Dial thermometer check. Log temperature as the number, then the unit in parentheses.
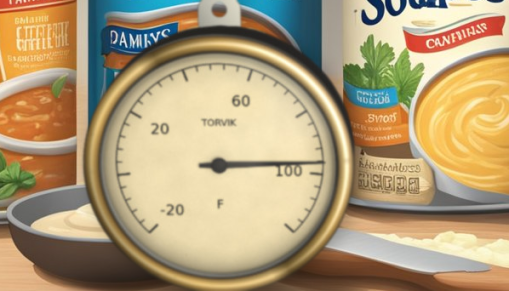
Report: 96 (°F)
